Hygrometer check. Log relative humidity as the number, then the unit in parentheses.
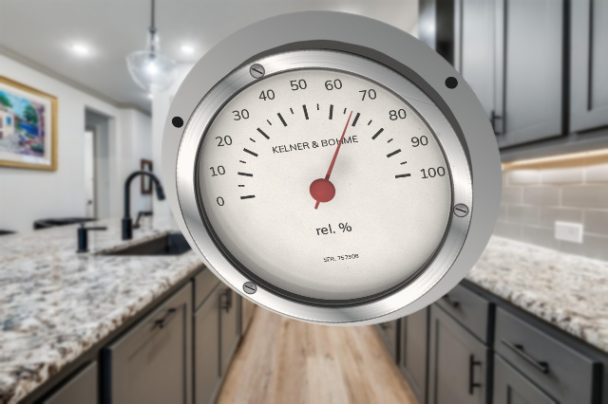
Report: 67.5 (%)
